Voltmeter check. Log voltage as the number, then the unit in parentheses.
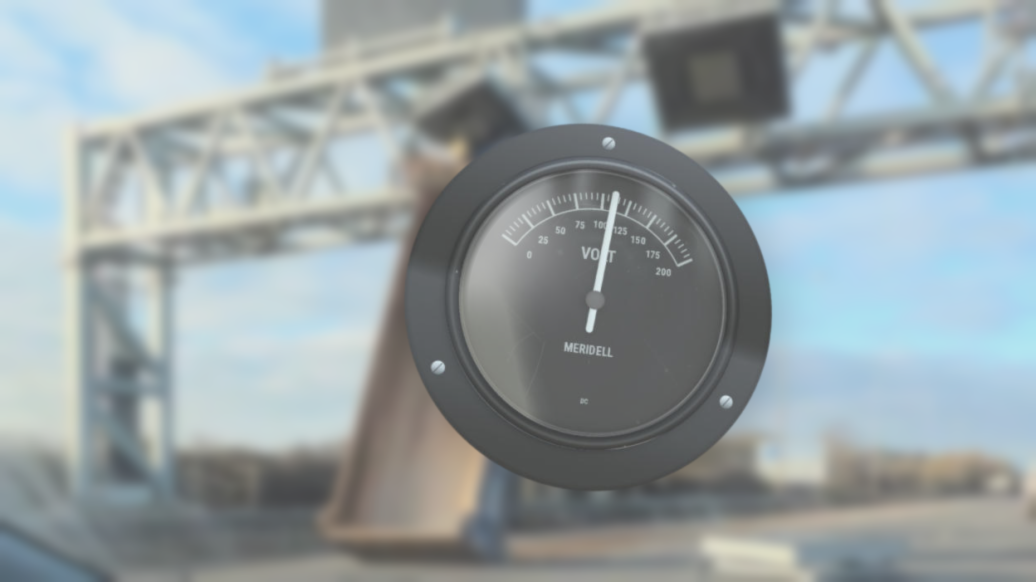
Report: 110 (V)
